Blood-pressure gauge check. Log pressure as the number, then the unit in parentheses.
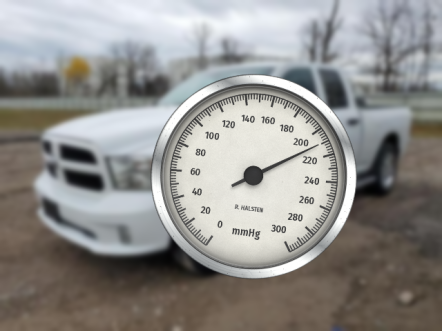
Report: 210 (mmHg)
